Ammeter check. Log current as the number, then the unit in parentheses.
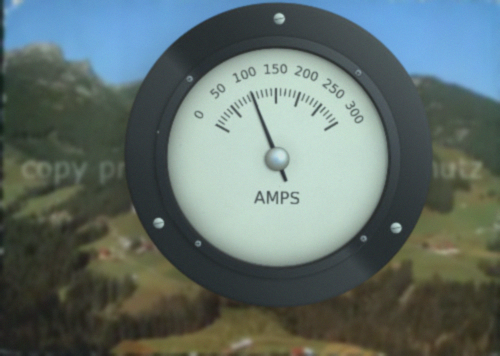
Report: 100 (A)
